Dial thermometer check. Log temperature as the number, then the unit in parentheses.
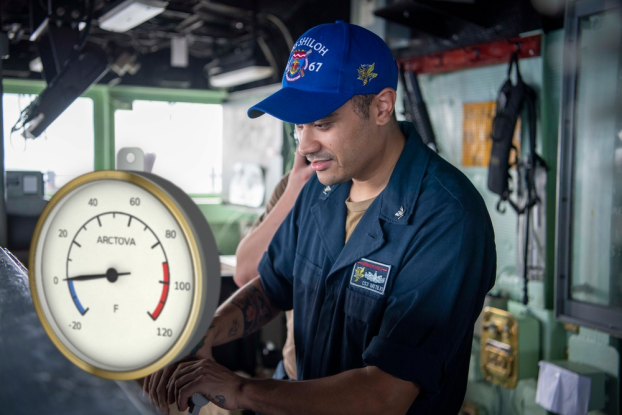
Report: 0 (°F)
